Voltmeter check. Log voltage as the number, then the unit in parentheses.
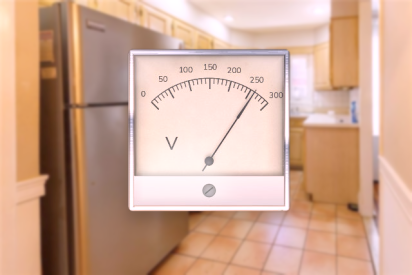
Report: 260 (V)
